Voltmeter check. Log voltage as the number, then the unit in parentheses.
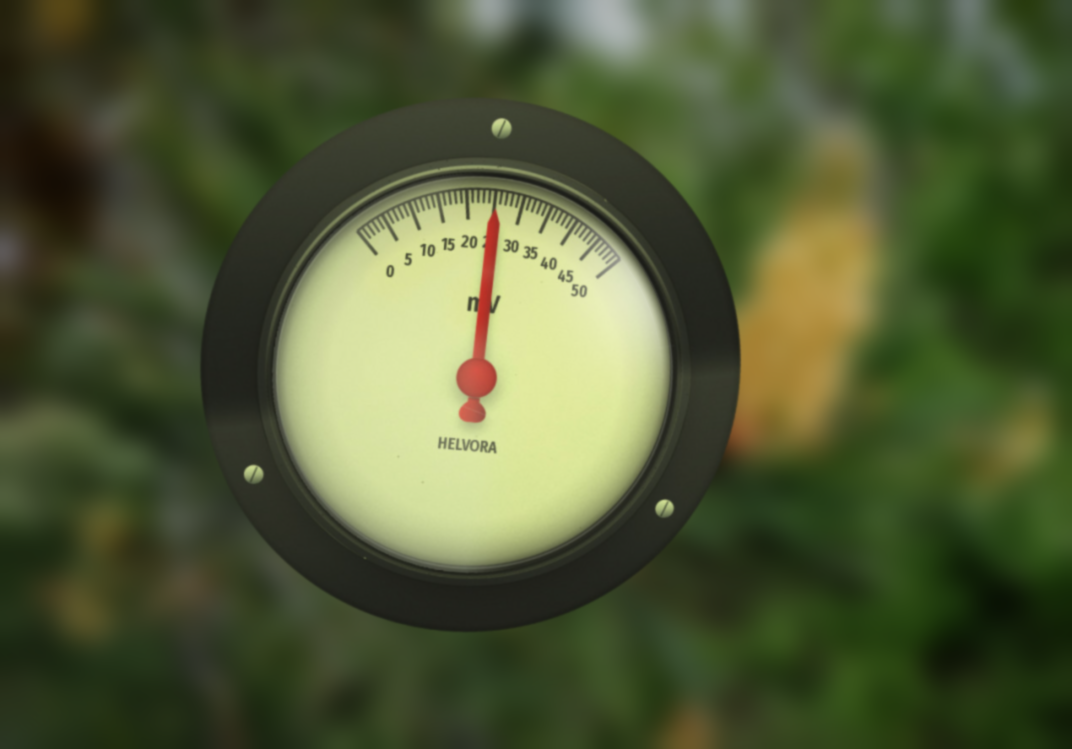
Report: 25 (mV)
